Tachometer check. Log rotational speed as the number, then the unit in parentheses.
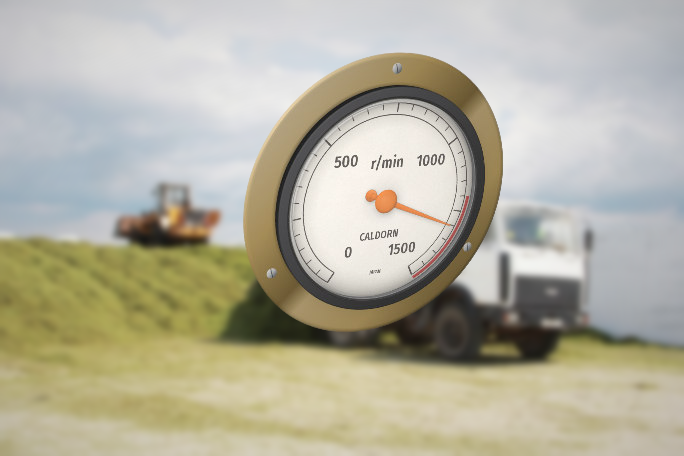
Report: 1300 (rpm)
